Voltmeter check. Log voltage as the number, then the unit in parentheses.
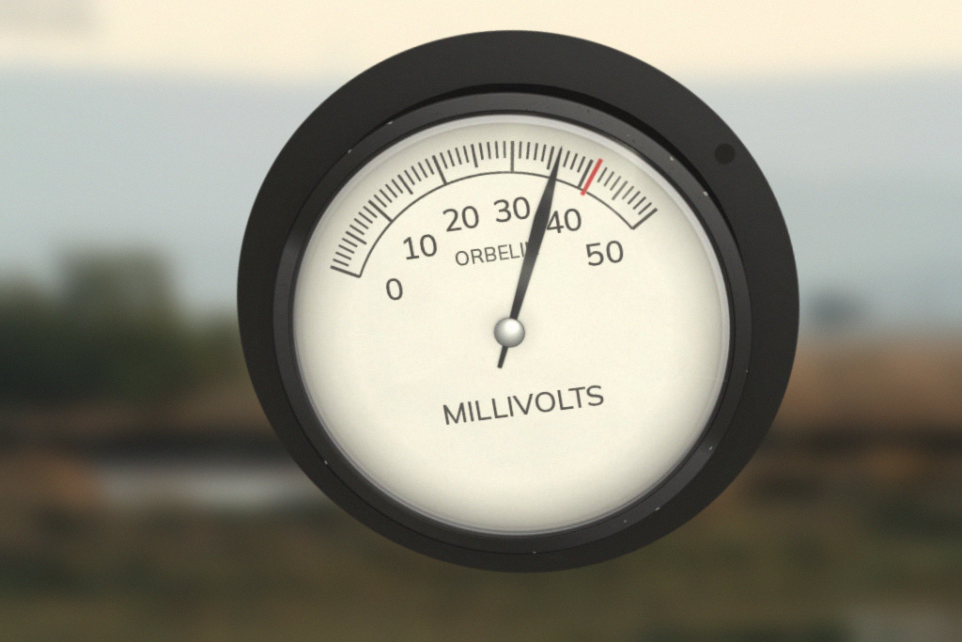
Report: 36 (mV)
